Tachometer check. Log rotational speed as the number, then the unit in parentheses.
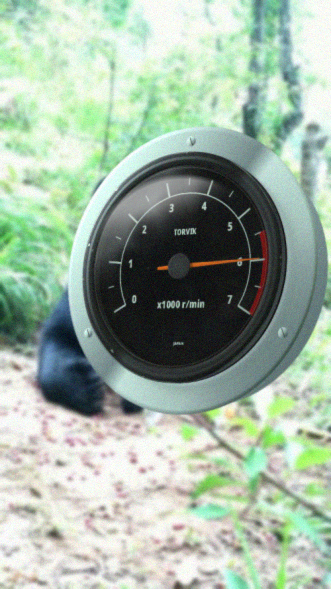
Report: 6000 (rpm)
